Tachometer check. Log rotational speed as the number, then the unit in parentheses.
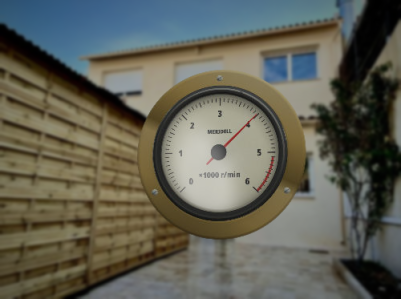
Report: 4000 (rpm)
